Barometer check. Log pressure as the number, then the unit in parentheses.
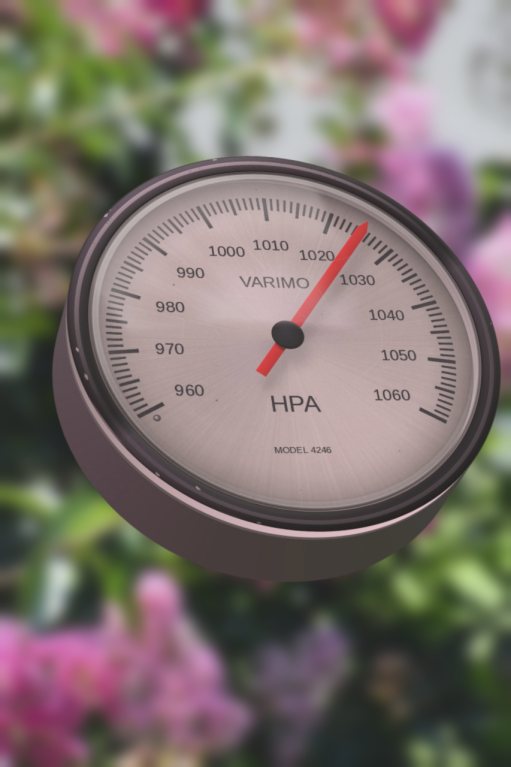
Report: 1025 (hPa)
